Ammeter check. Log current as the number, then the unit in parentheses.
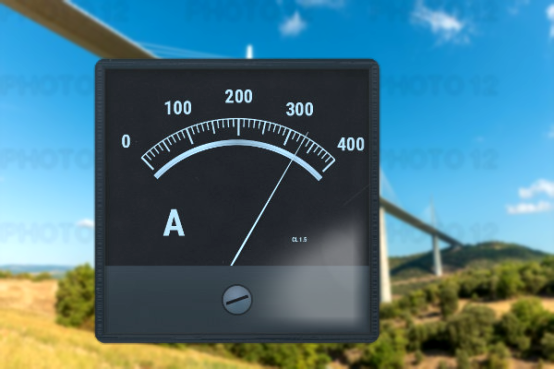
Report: 330 (A)
